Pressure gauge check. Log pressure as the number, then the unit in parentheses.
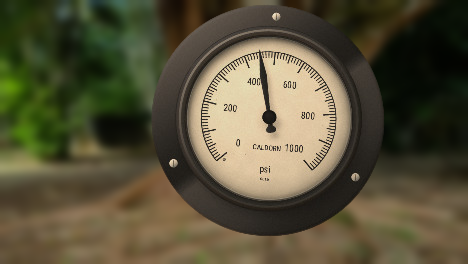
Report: 450 (psi)
